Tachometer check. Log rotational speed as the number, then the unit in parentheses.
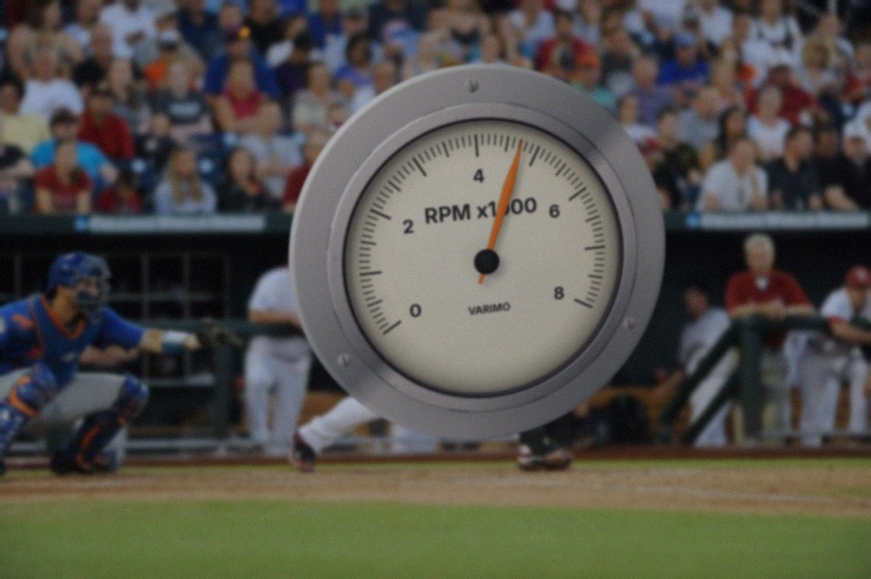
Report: 4700 (rpm)
